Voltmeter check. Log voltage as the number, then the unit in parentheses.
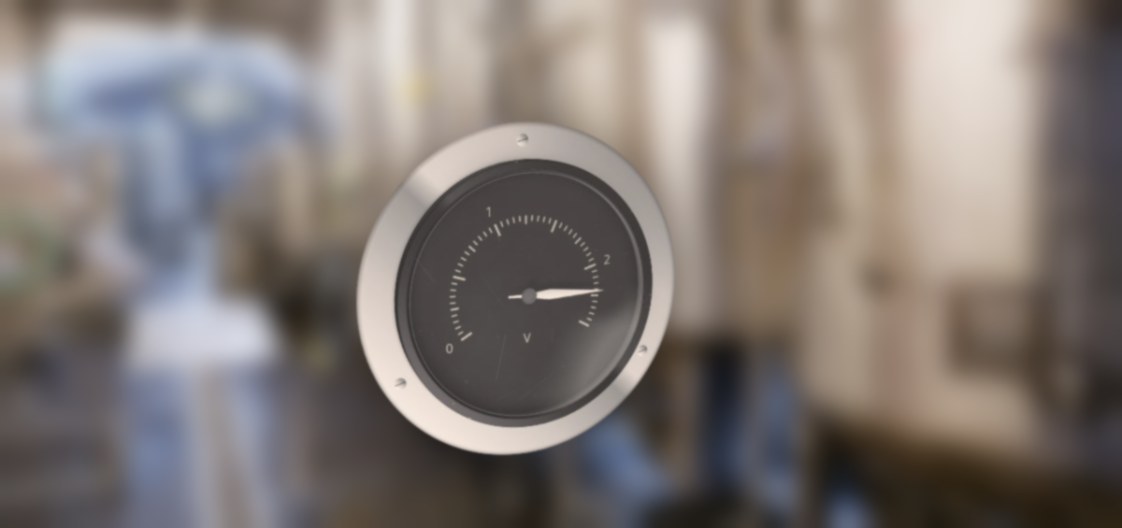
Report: 2.2 (V)
